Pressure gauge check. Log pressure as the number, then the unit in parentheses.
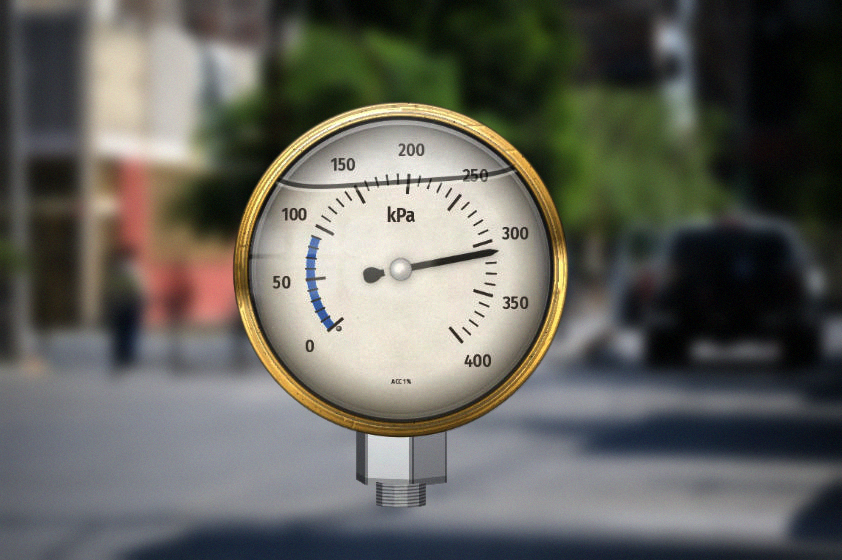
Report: 310 (kPa)
